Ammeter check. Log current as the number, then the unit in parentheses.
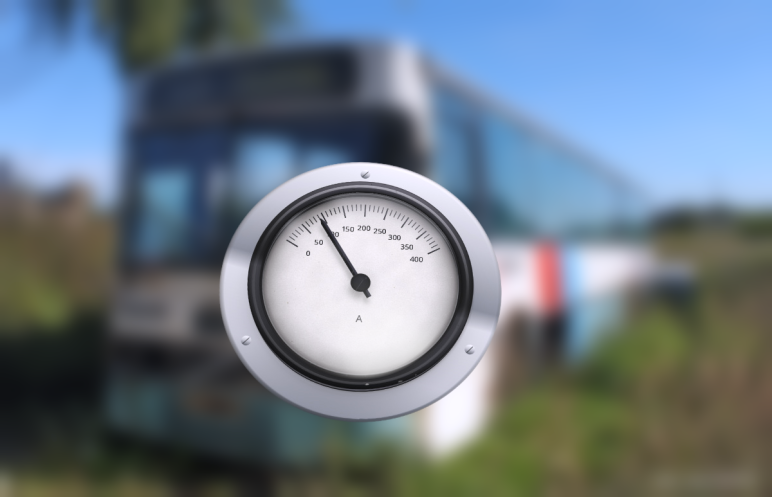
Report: 90 (A)
